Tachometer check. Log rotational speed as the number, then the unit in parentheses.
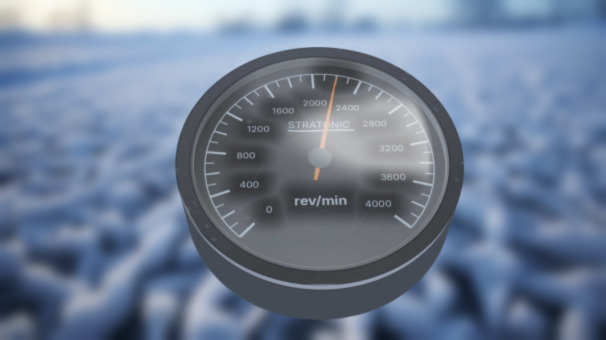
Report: 2200 (rpm)
